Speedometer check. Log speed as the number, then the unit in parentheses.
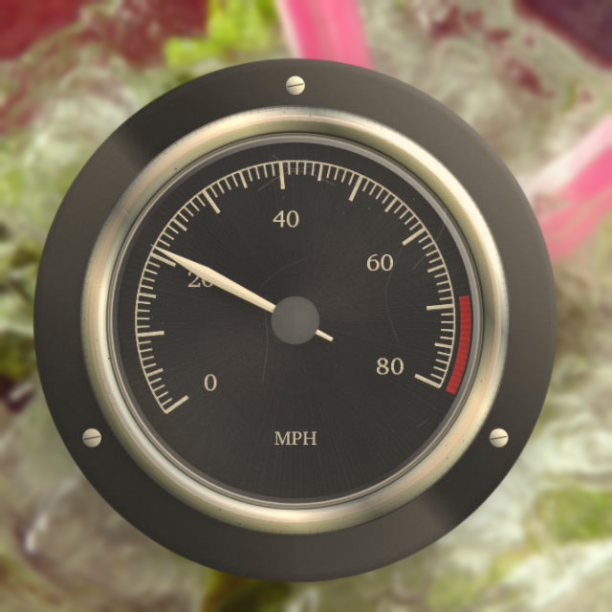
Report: 21 (mph)
